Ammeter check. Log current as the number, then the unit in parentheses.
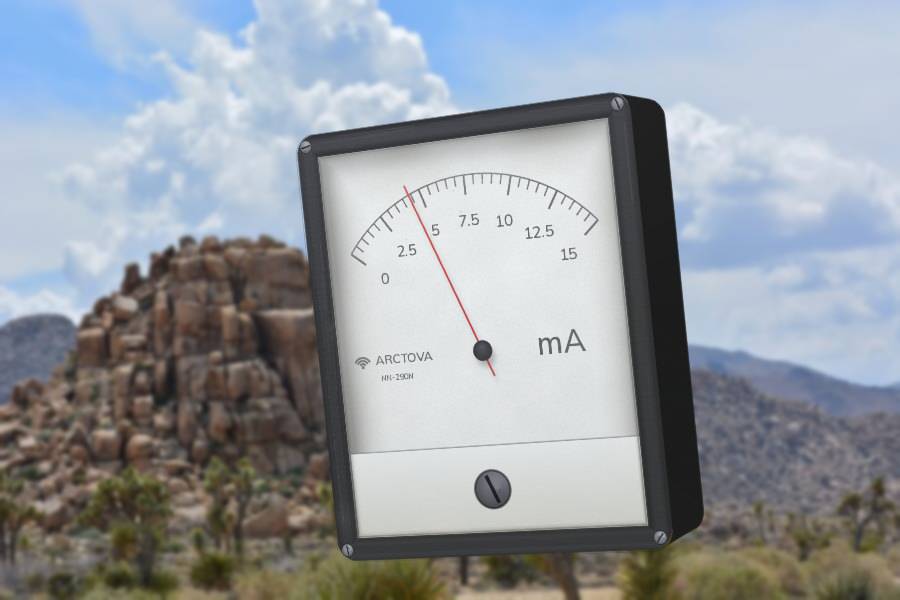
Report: 4.5 (mA)
